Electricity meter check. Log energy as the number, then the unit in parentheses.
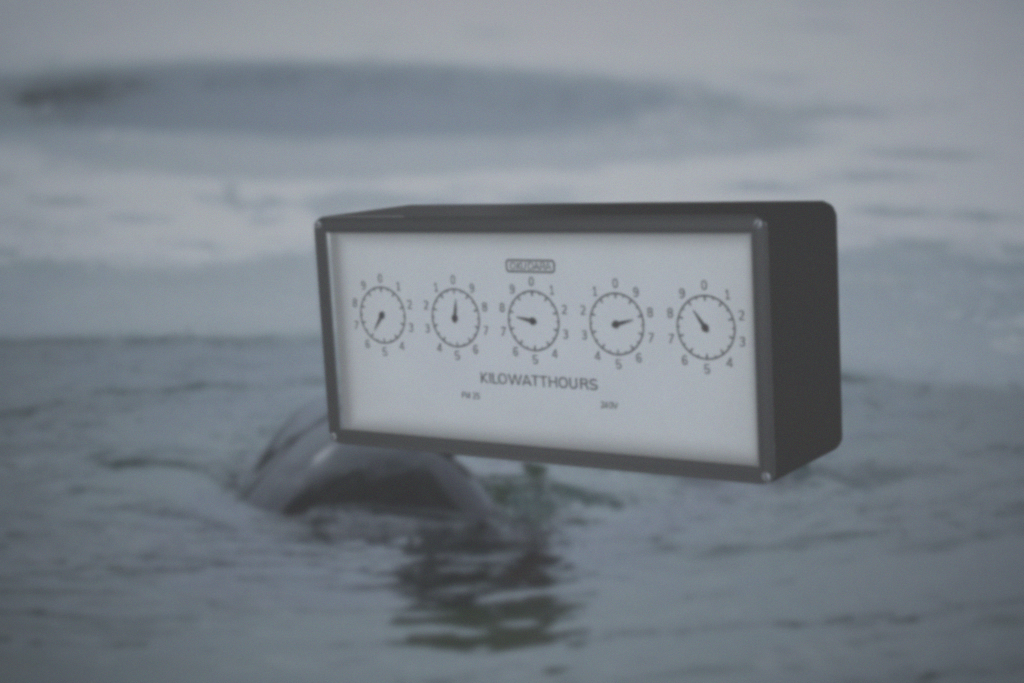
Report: 59779 (kWh)
